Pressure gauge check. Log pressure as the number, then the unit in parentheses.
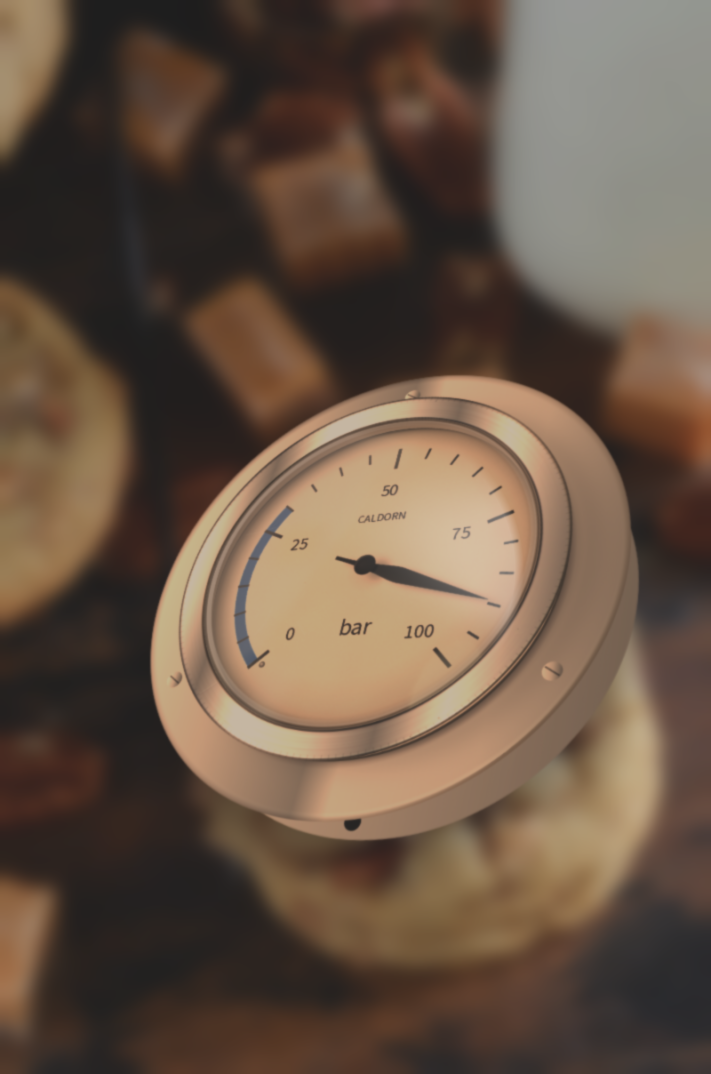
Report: 90 (bar)
